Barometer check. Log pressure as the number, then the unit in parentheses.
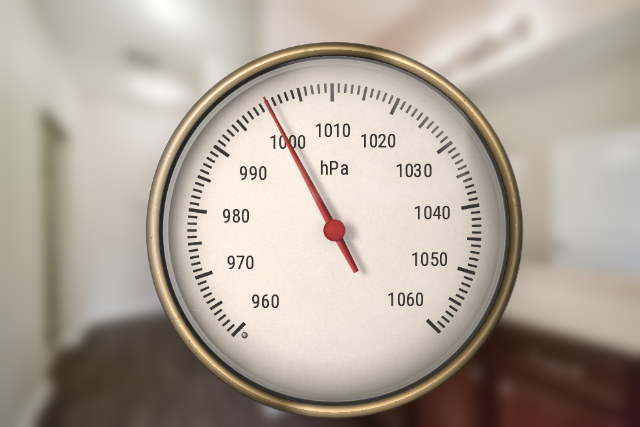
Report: 1000 (hPa)
